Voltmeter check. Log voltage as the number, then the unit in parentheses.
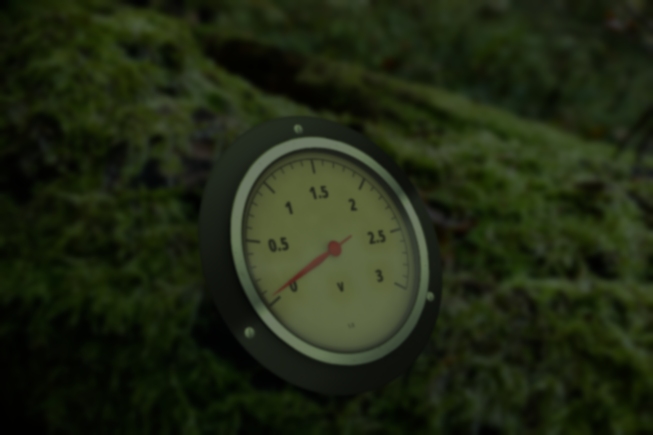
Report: 0.05 (V)
